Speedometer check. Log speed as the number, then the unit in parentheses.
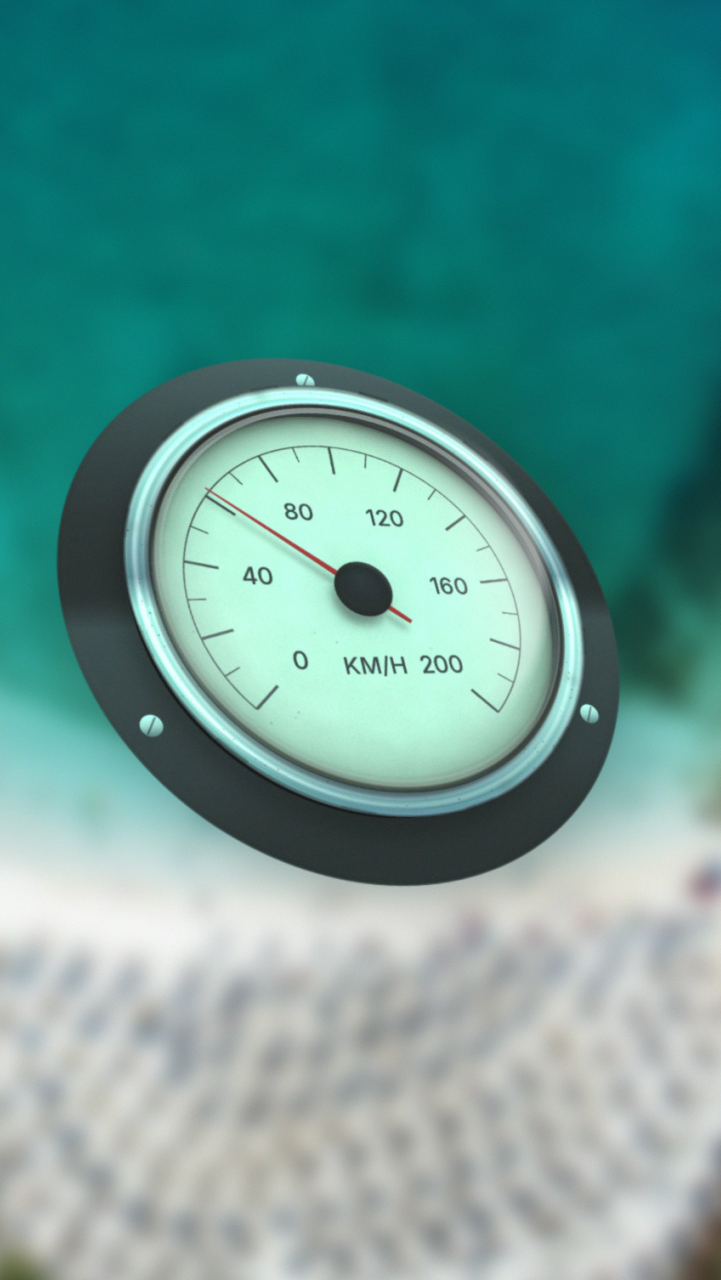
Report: 60 (km/h)
